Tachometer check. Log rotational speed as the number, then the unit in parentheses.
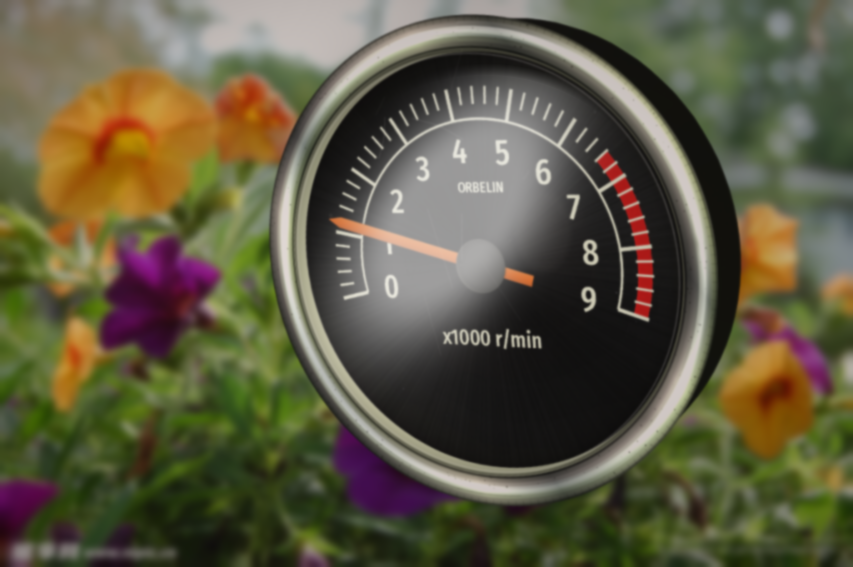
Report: 1200 (rpm)
